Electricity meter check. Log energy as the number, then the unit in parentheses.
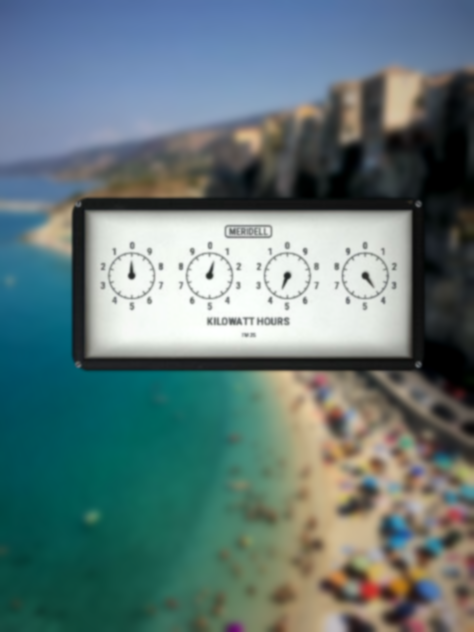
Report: 44 (kWh)
